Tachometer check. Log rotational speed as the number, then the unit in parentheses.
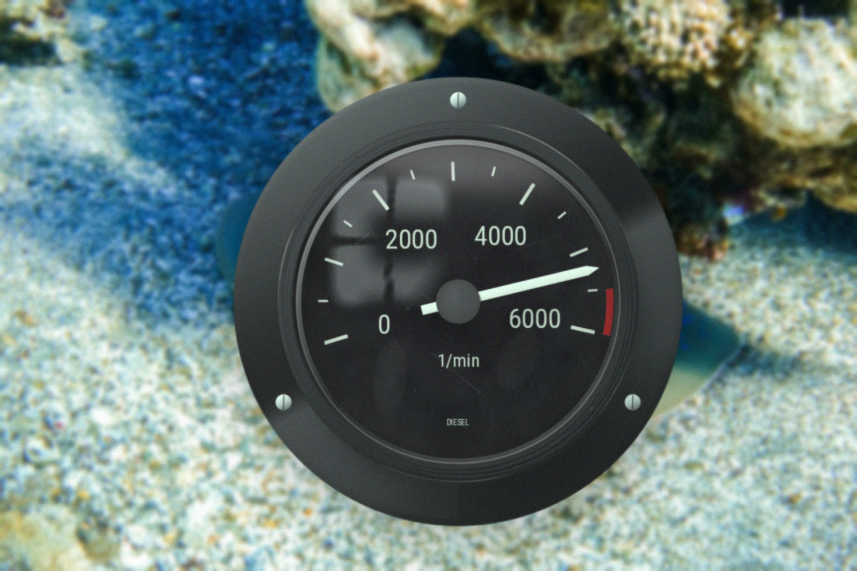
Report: 5250 (rpm)
